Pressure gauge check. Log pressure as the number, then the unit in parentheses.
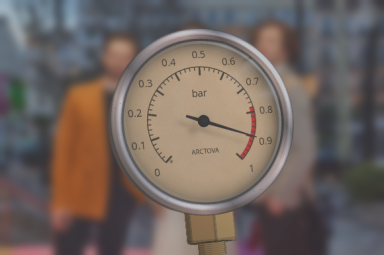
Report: 0.9 (bar)
